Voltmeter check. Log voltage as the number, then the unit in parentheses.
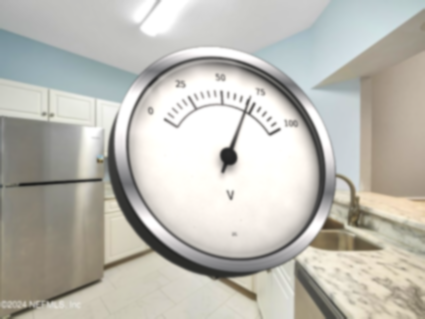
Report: 70 (V)
